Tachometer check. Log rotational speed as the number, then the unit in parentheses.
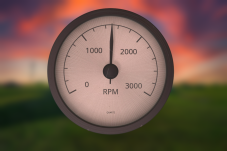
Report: 1500 (rpm)
